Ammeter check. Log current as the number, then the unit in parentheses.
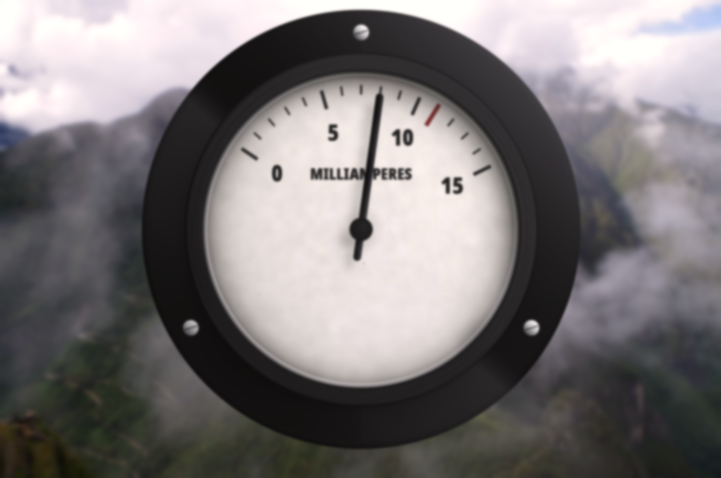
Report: 8 (mA)
